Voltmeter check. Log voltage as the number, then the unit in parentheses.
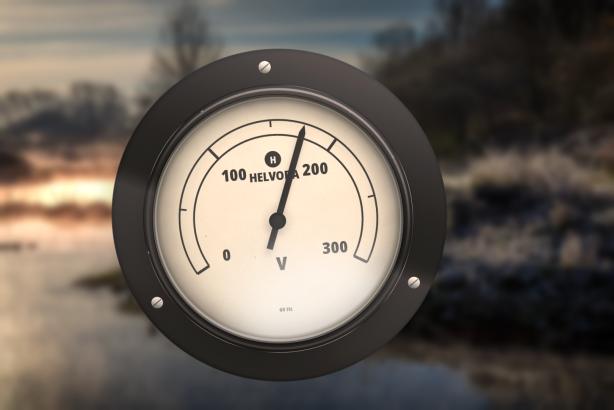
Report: 175 (V)
